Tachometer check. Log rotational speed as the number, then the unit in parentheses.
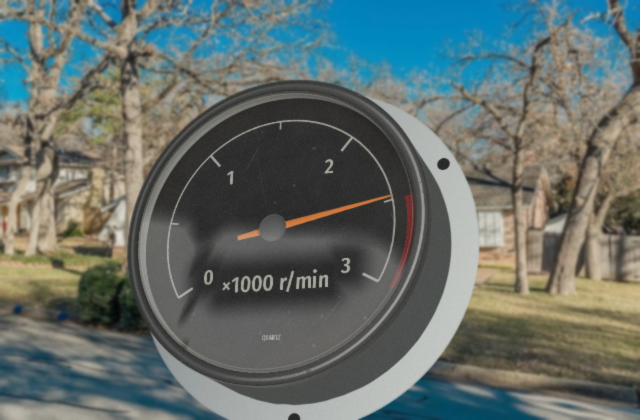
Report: 2500 (rpm)
